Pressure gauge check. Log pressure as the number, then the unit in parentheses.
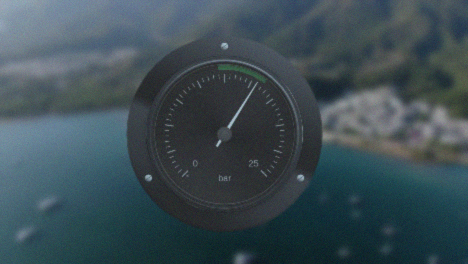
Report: 15.5 (bar)
